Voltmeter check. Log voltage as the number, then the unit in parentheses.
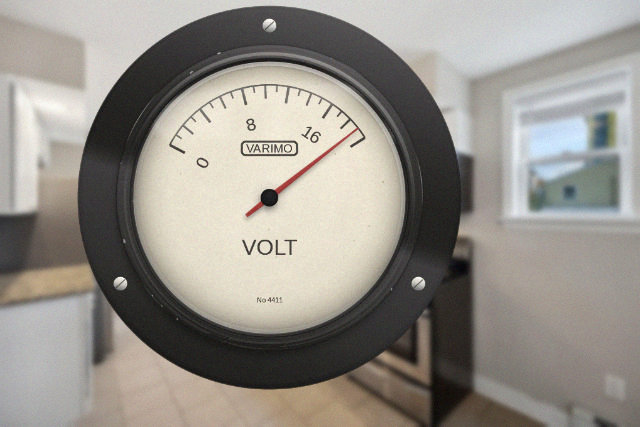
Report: 19 (V)
